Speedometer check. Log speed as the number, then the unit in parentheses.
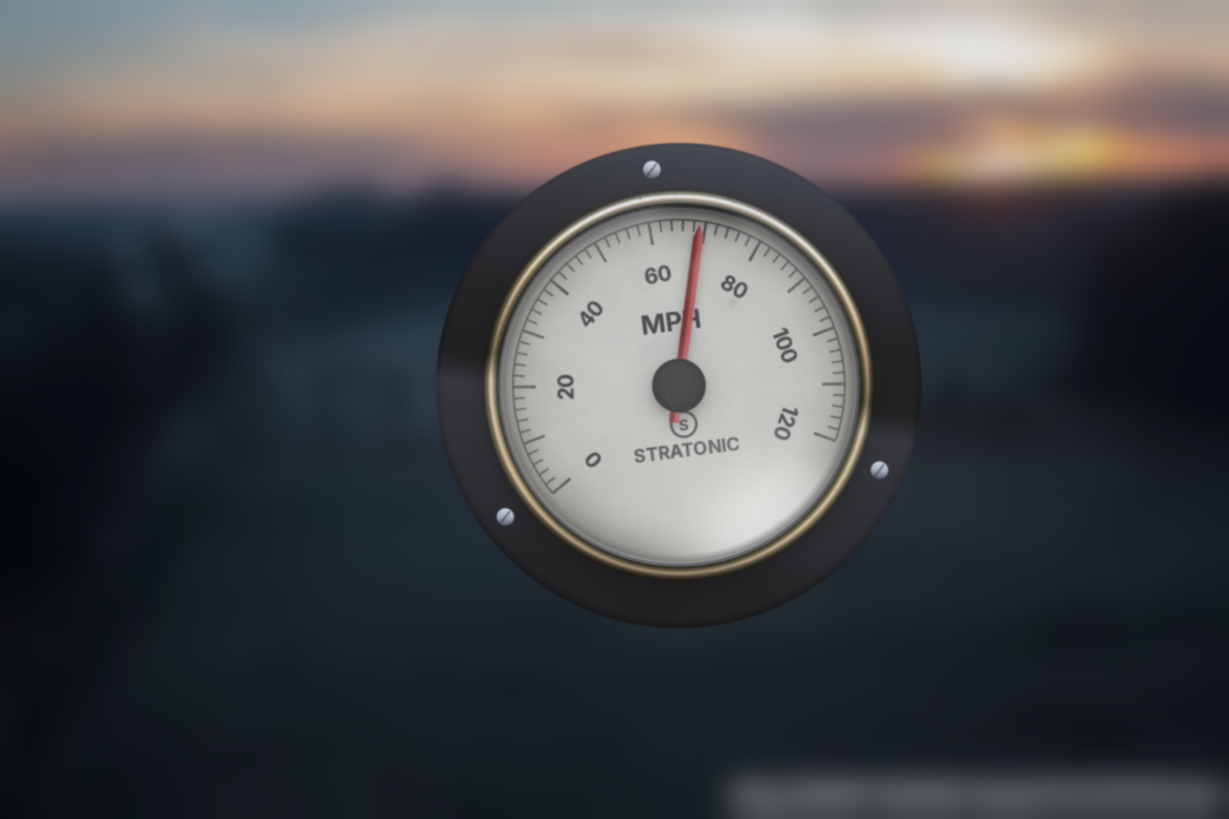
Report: 69 (mph)
